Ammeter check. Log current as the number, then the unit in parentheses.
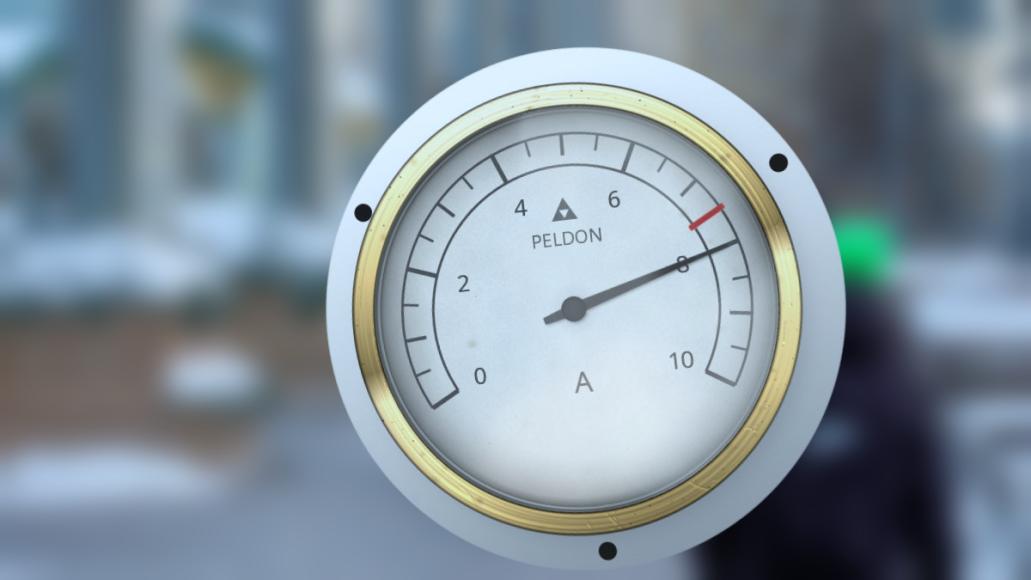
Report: 8 (A)
